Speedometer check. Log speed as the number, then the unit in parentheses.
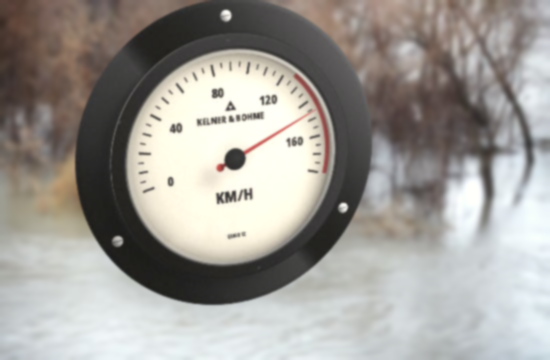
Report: 145 (km/h)
